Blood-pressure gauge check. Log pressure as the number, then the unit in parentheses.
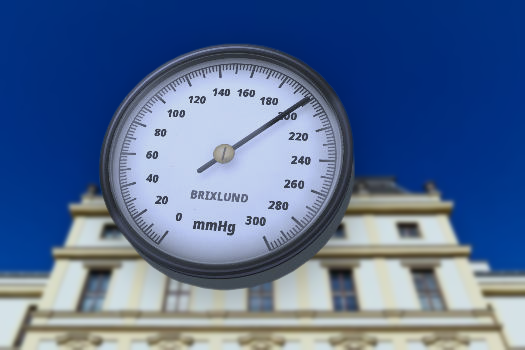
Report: 200 (mmHg)
